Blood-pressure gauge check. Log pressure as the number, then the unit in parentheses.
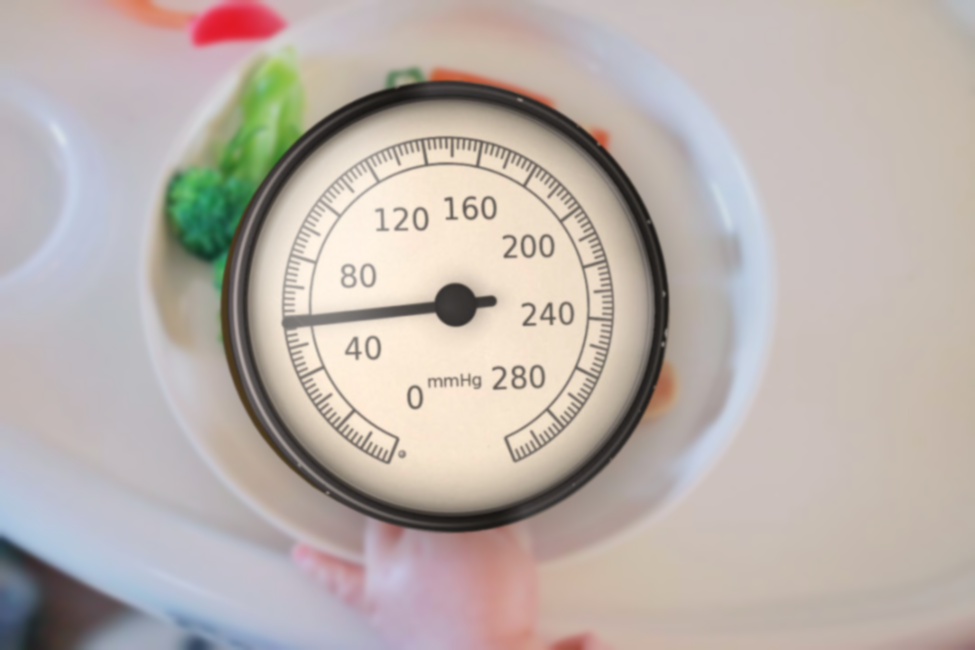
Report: 58 (mmHg)
